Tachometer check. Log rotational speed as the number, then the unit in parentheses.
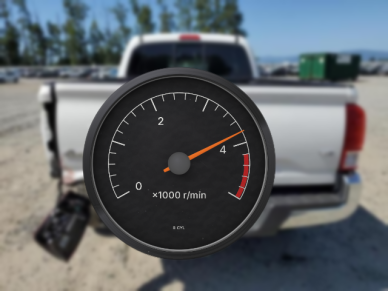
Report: 3800 (rpm)
